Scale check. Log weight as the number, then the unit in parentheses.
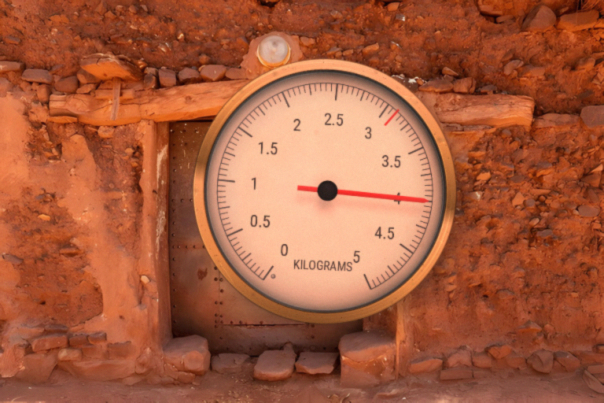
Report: 4 (kg)
